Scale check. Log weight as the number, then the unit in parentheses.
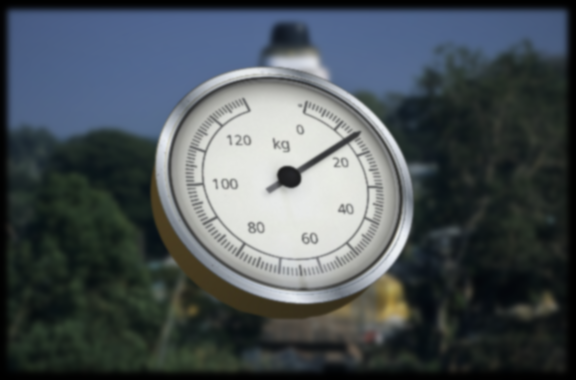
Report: 15 (kg)
